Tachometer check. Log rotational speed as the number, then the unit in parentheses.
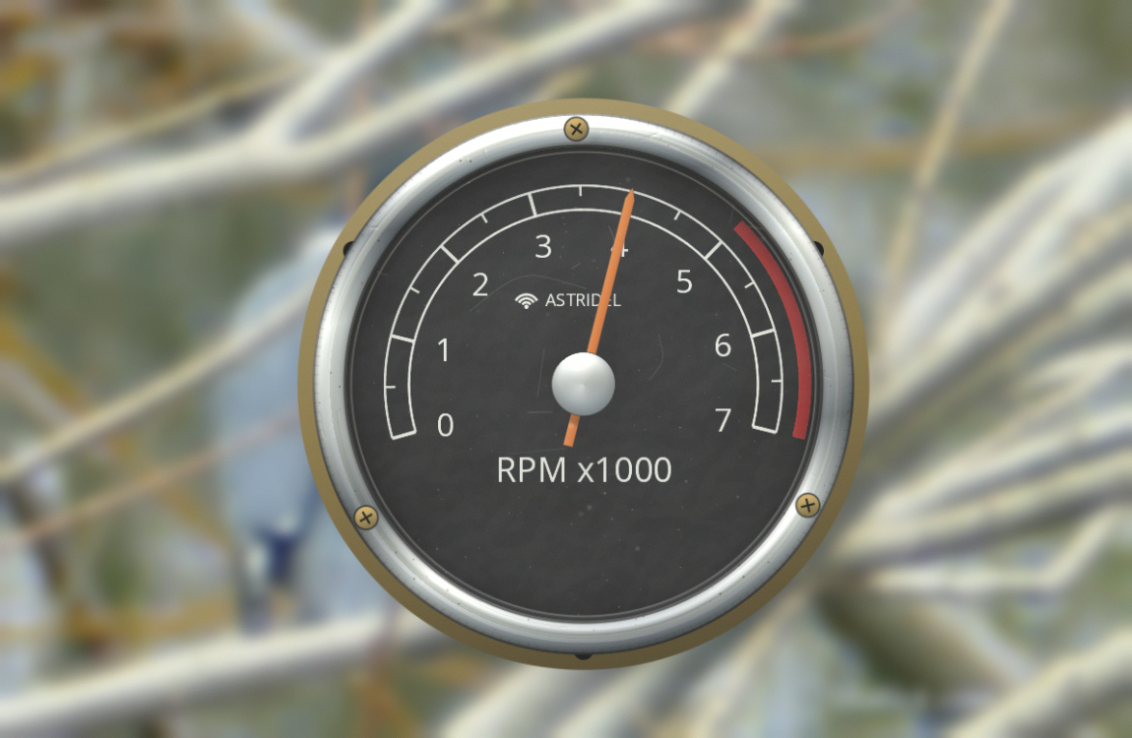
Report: 4000 (rpm)
